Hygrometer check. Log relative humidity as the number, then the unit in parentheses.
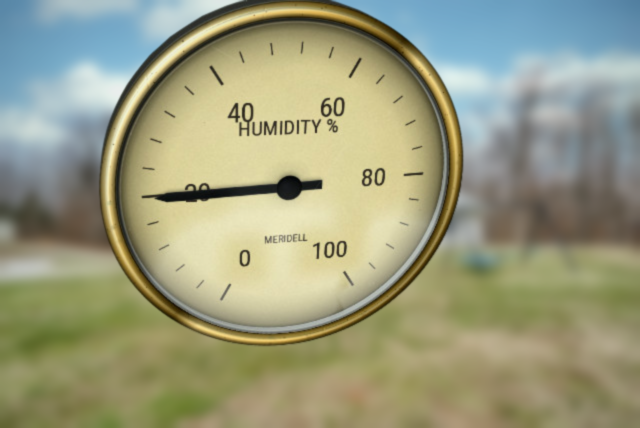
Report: 20 (%)
